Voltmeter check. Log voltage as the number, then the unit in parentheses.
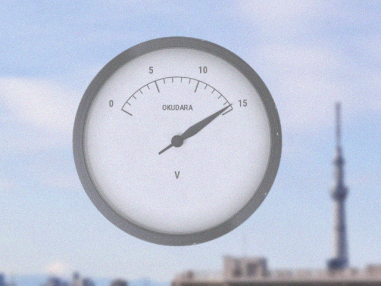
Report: 14.5 (V)
